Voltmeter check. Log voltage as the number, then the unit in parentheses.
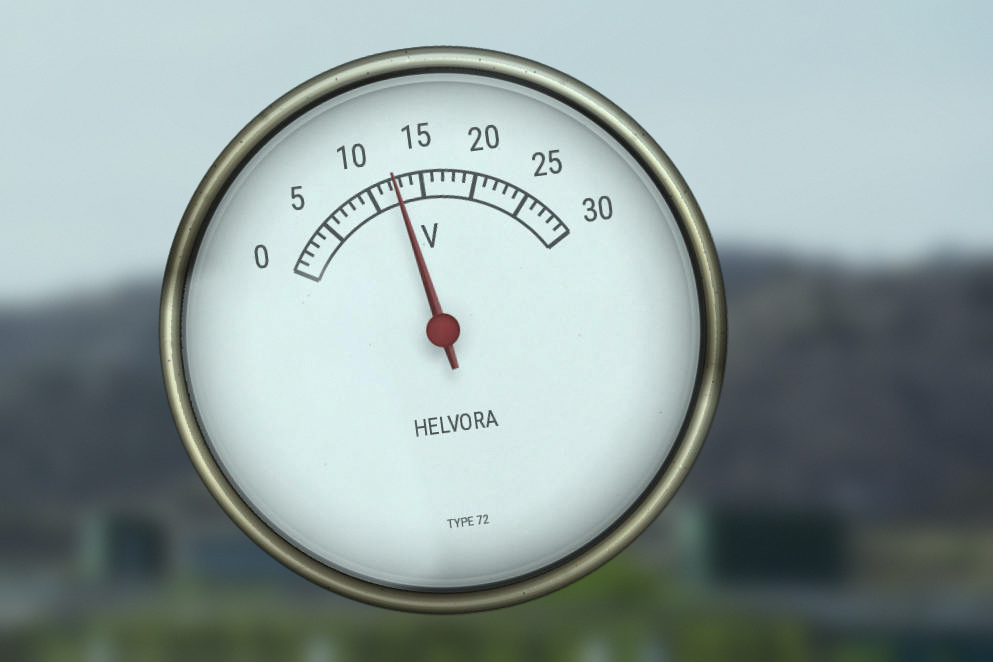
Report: 12.5 (V)
